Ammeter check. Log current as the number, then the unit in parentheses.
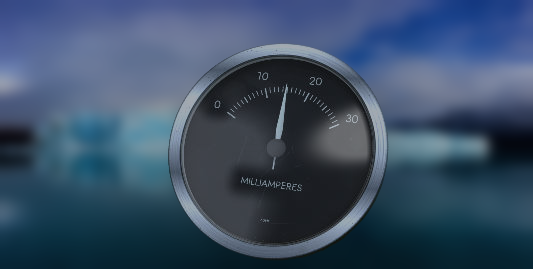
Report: 15 (mA)
